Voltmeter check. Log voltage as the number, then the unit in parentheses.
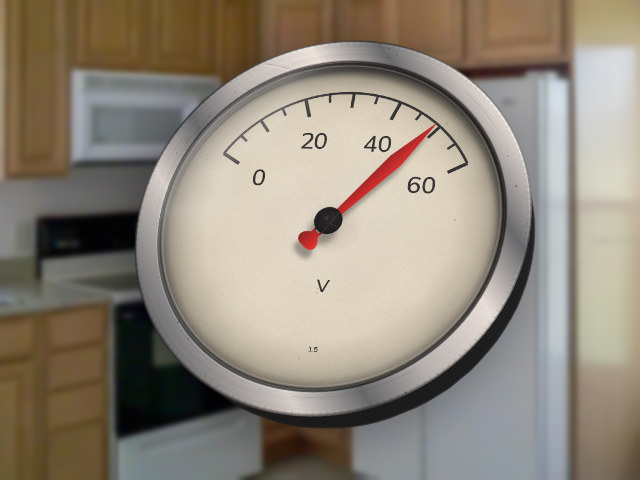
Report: 50 (V)
